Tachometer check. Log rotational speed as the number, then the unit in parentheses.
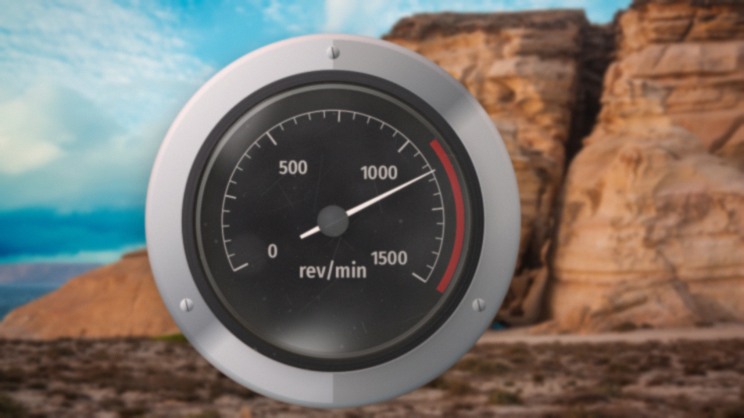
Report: 1125 (rpm)
